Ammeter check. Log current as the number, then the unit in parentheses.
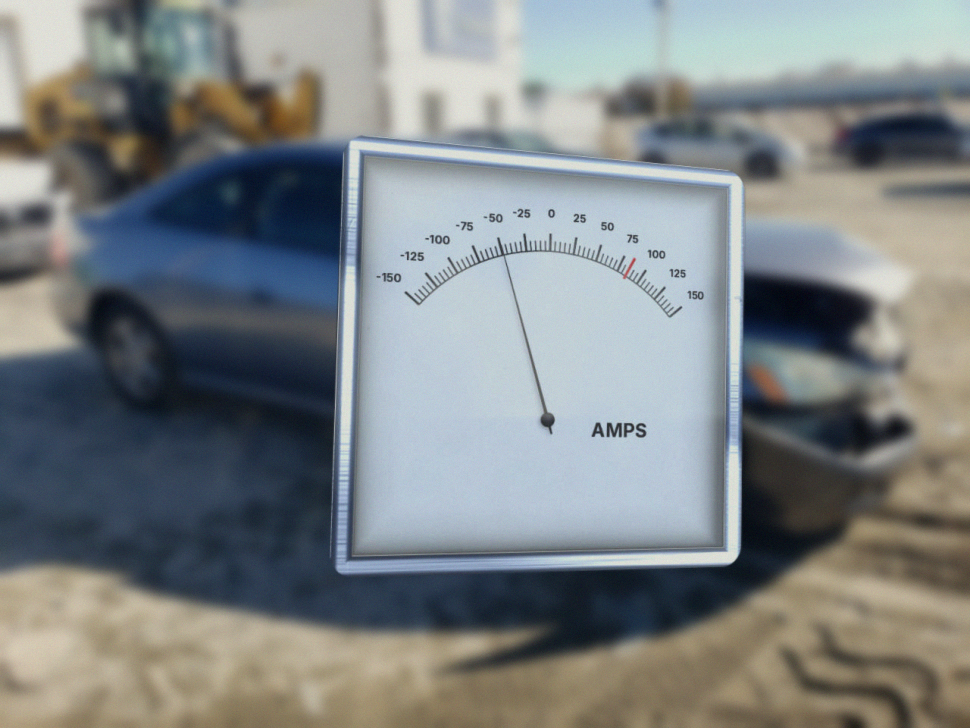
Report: -50 (A)
